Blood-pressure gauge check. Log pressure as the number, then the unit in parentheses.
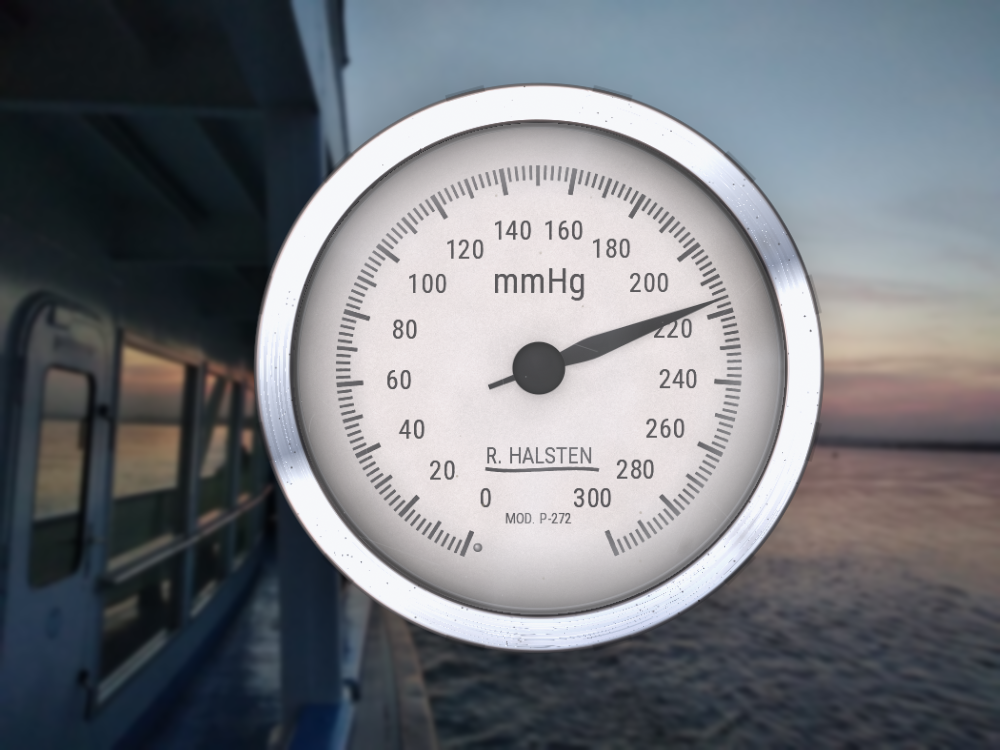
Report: 216 (mmHg)
